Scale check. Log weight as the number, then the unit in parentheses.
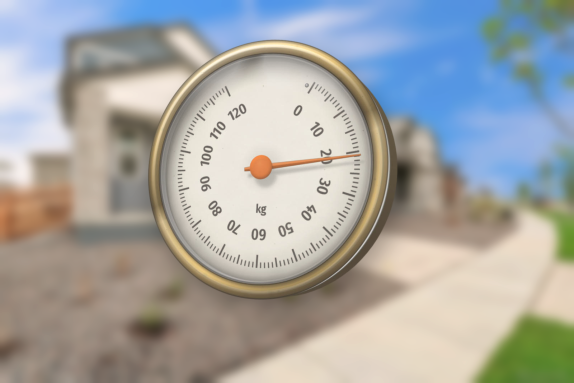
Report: 21 (kg)
